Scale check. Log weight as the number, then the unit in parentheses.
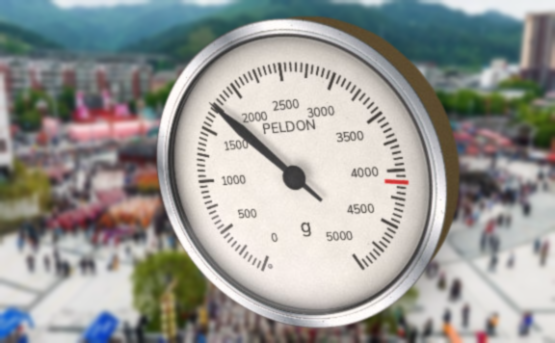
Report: 1750 (g)
